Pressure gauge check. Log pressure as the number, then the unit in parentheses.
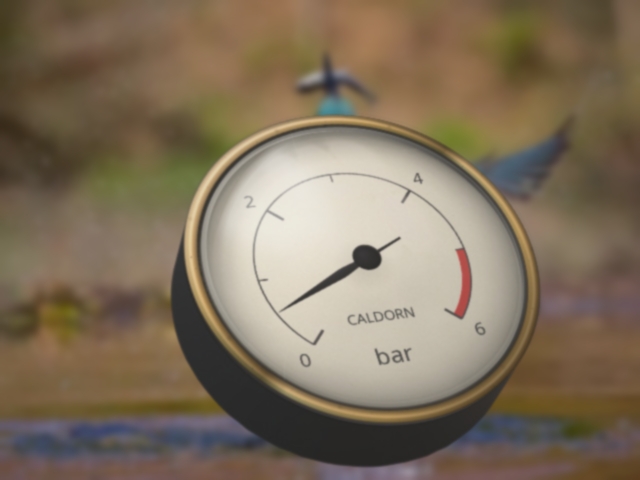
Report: 0.5 (bar)
